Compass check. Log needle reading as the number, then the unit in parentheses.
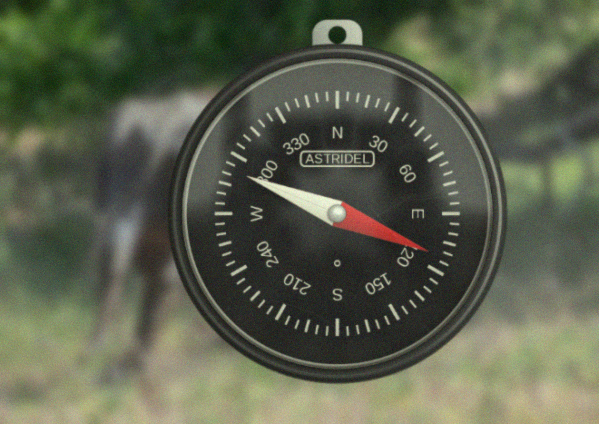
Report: 112.5 (°)
